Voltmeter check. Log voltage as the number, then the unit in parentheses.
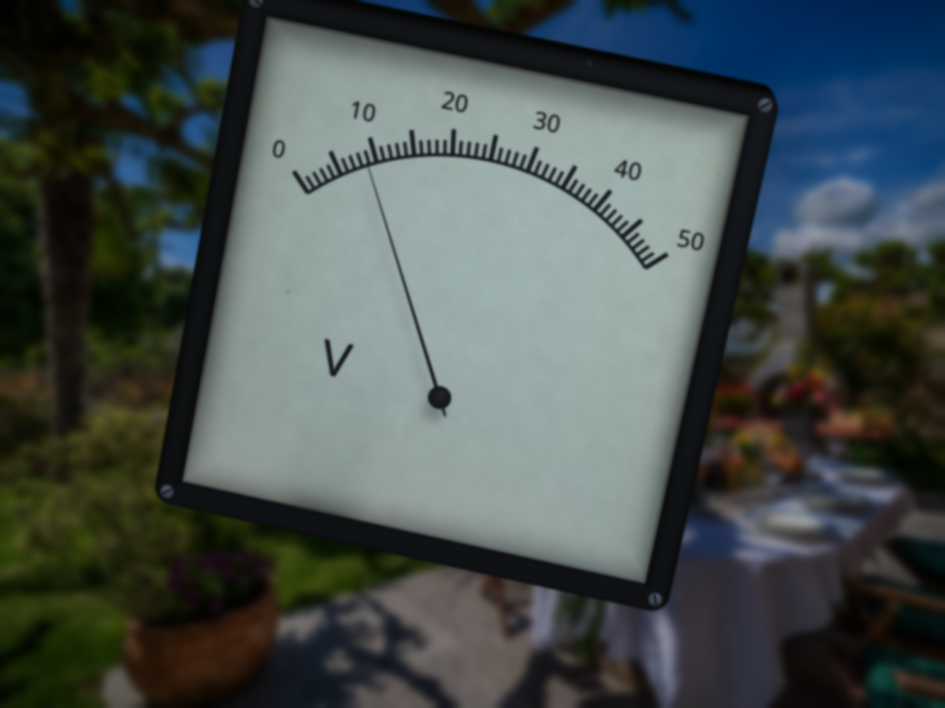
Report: 9 (V)
